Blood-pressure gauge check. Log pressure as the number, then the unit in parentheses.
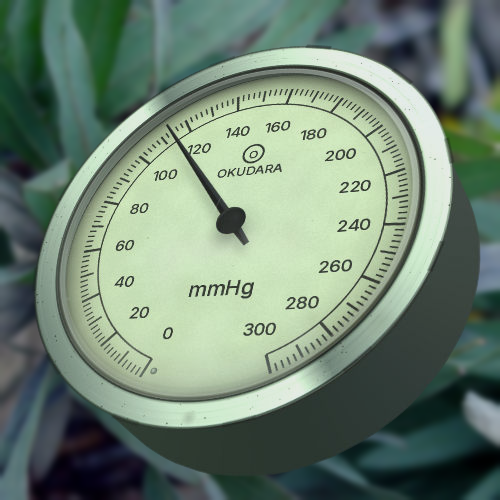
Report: 114 (mmHg)
